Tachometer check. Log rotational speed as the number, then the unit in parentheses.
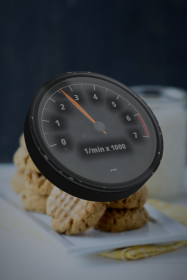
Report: 2500 (rpm)
